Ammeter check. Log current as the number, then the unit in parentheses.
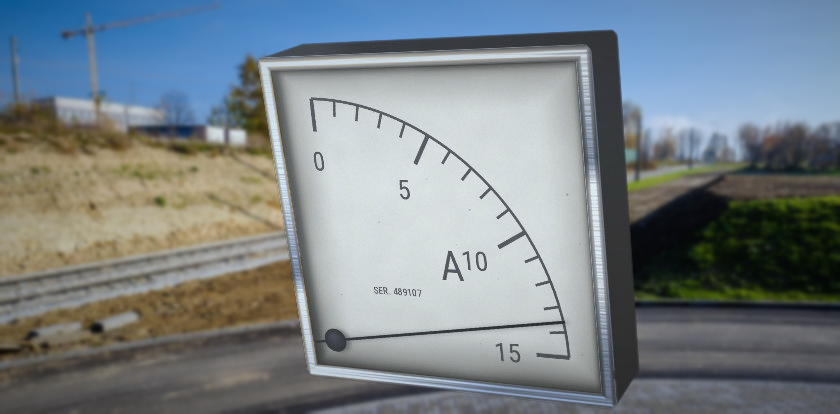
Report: 13.5 (A)
